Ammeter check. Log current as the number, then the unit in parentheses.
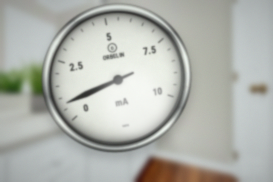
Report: 0.75 (mA)
